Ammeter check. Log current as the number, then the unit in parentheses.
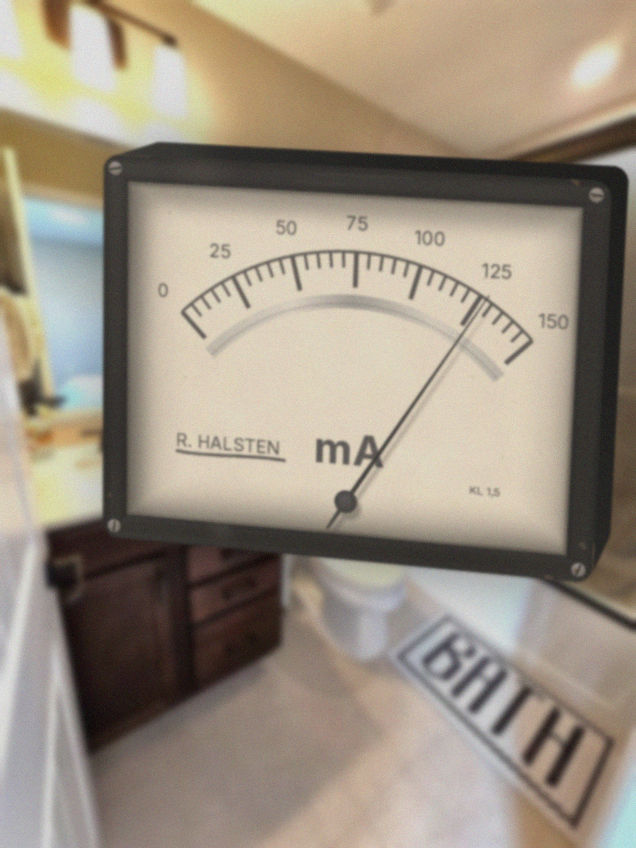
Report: 127.5 (mA)
